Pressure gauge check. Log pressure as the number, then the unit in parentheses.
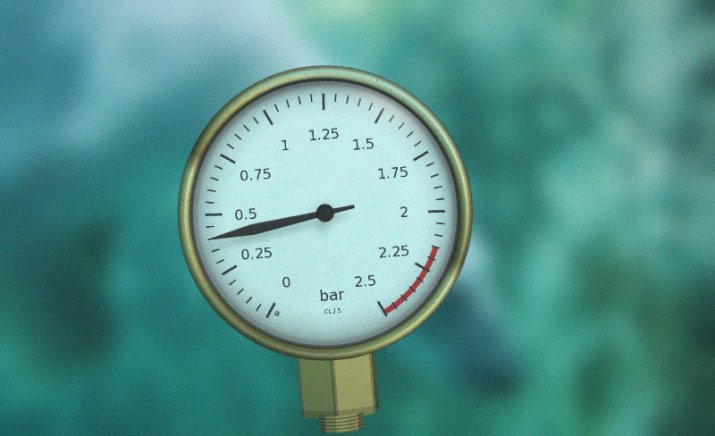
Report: 0.4 (bar)
